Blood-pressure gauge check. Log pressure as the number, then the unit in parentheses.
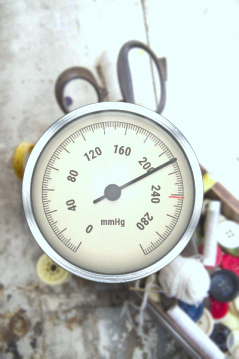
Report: 210 (mmHg)
